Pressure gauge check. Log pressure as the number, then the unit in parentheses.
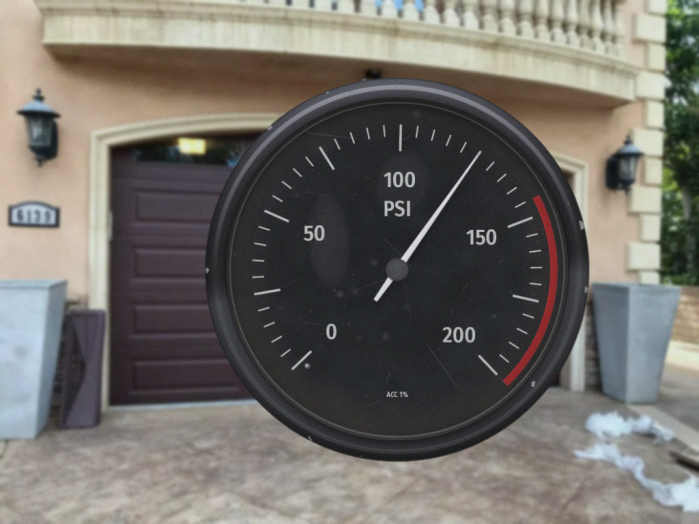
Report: 125 (psi)
